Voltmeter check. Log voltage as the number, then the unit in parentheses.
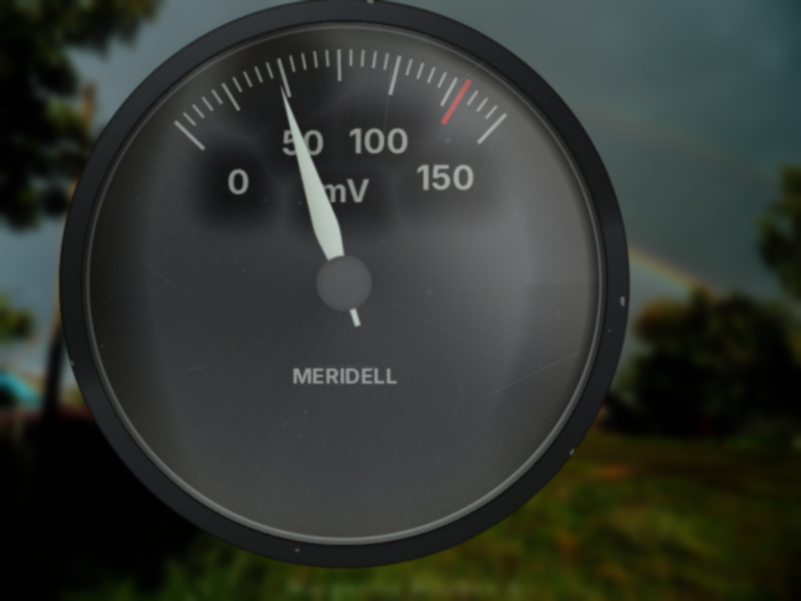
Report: 47.5 (mV)
